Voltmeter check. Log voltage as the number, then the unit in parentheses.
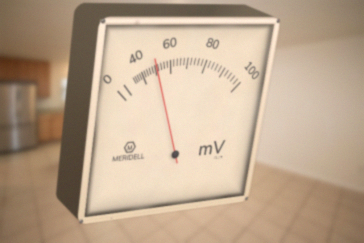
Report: 50 (mV)
